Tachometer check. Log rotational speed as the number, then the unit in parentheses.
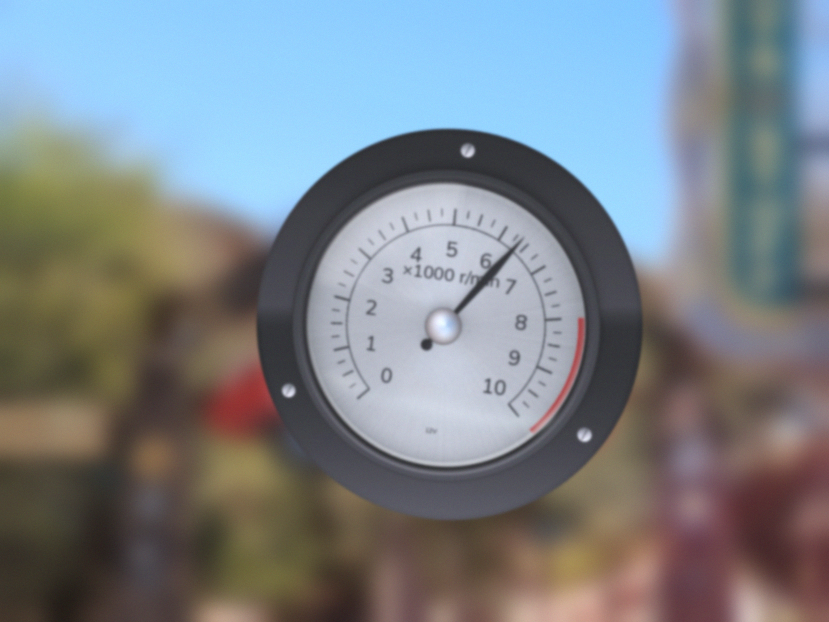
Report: 6375 (rpm)
